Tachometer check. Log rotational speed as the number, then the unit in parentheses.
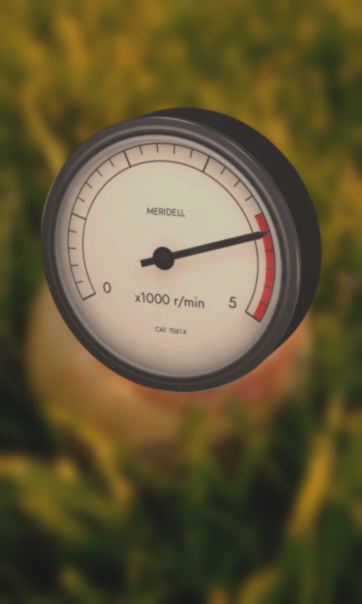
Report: 4000 (rpm)
